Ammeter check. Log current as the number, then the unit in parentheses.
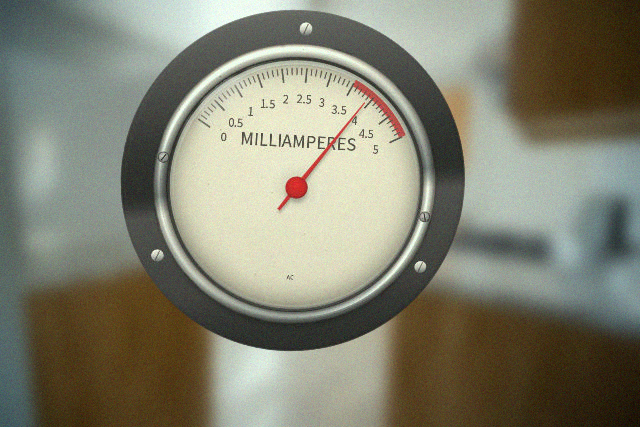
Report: 3.9 (mA)
